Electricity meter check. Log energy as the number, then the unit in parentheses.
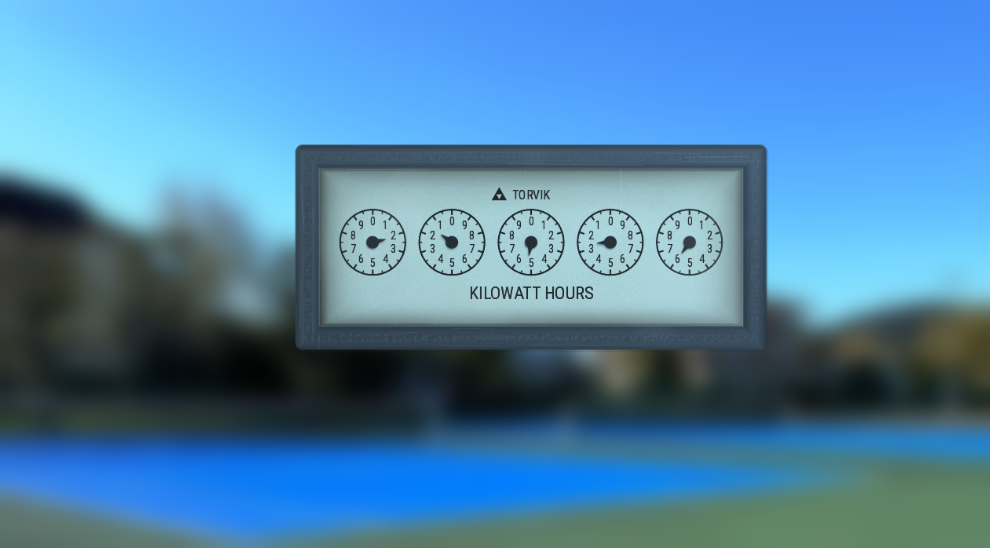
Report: 21526 (kWh)
